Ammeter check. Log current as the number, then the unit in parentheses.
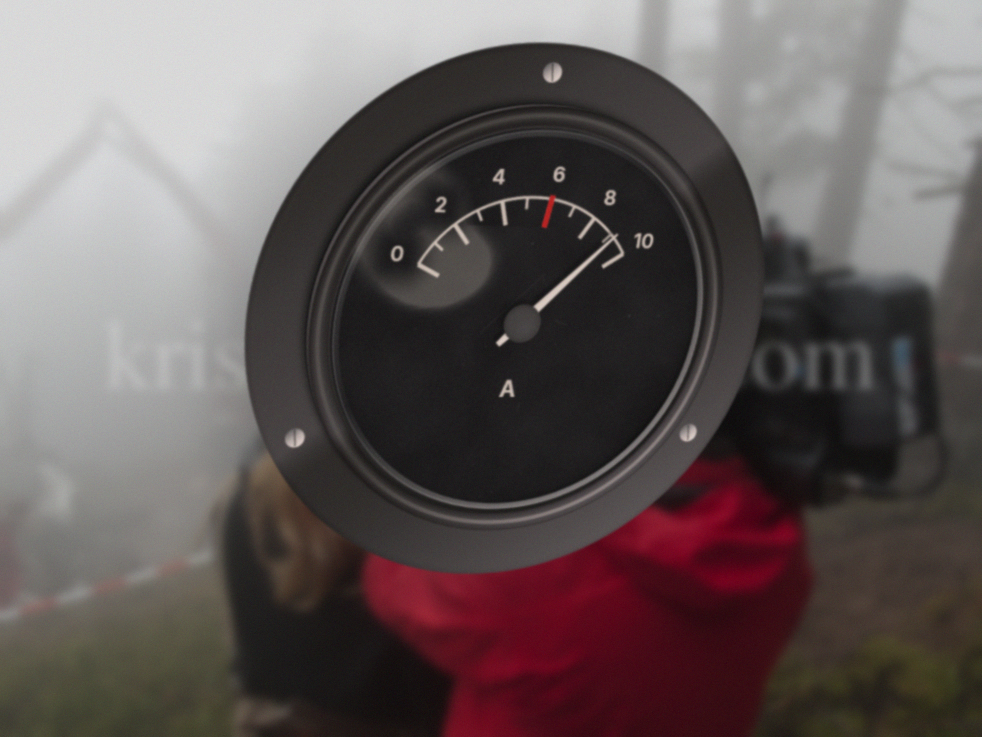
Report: 9 (A)
